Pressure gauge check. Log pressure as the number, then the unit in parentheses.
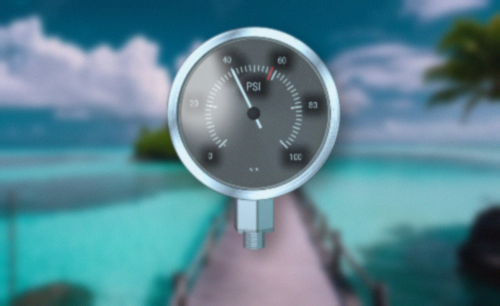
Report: 40 (psi)
